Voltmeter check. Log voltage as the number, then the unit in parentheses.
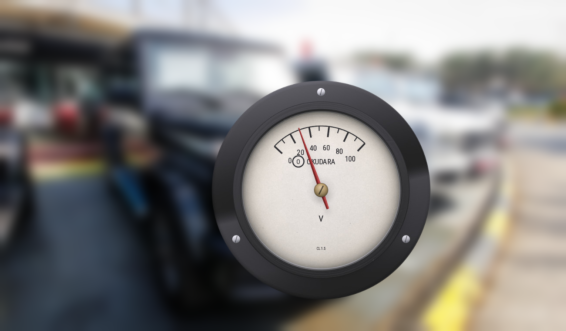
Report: 30 (V)
